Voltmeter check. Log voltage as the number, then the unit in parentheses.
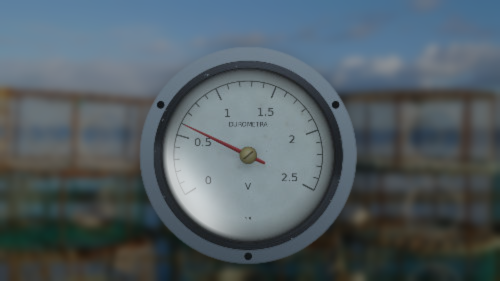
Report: 0.6 (V)
